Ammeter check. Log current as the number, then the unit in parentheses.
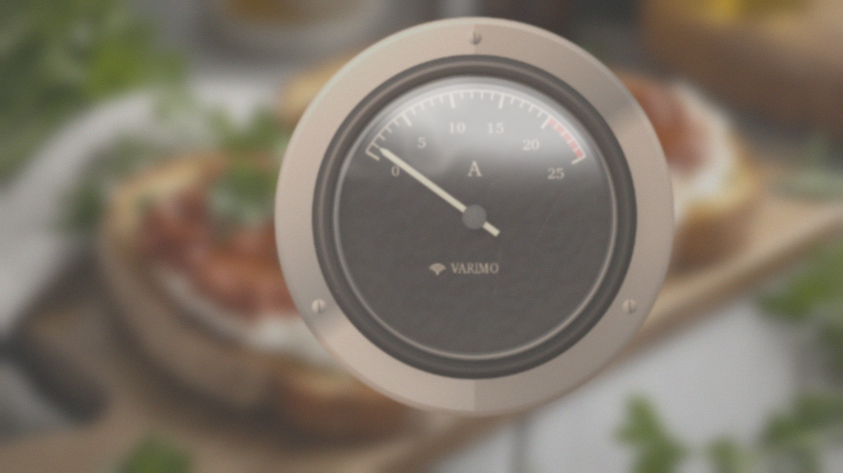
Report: 1 (A)
